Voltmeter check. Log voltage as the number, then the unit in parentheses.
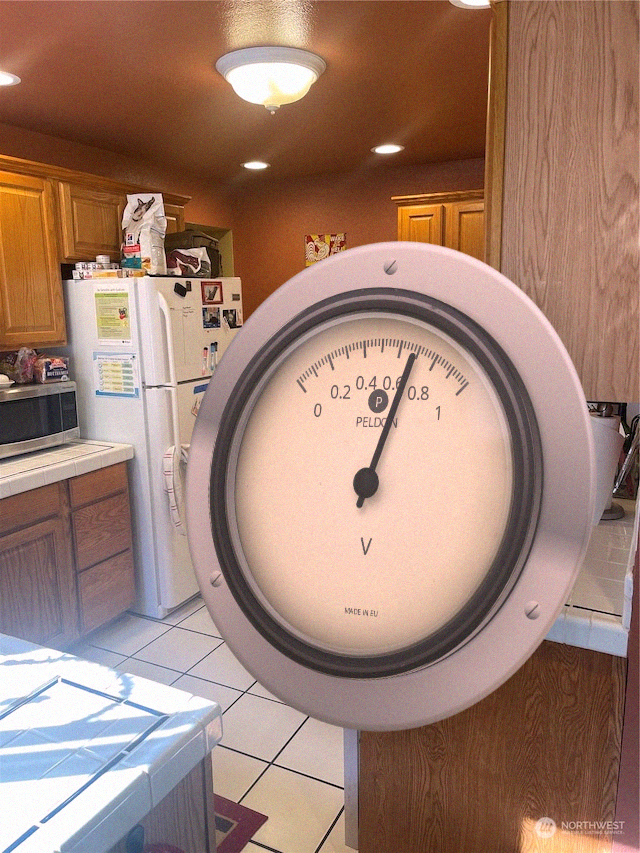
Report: 0.7 (V)
